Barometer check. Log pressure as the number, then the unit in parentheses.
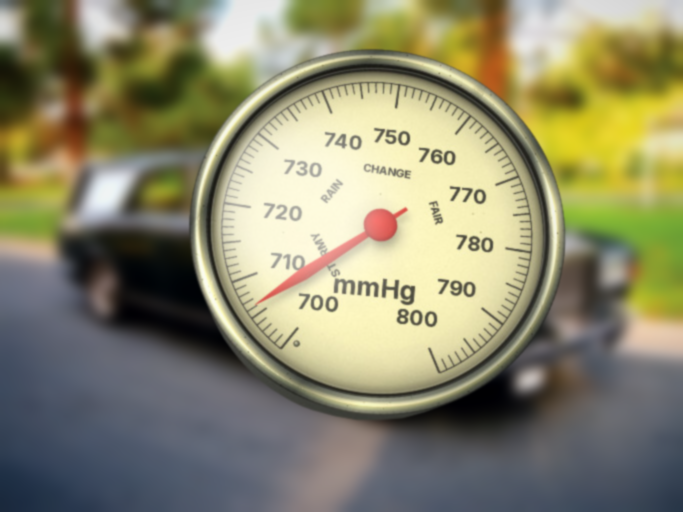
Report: 706 (mmHg)
